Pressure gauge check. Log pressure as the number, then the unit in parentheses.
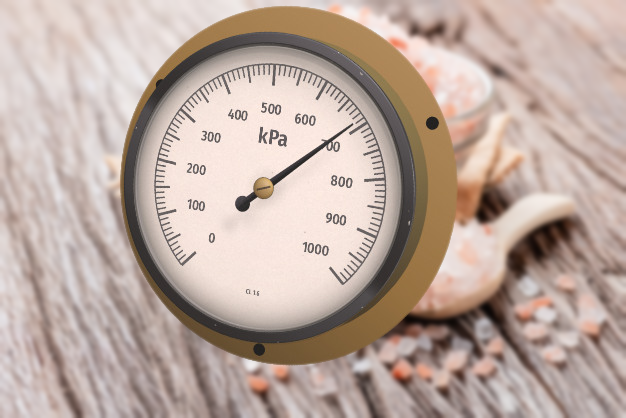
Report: 690 (kPa)
